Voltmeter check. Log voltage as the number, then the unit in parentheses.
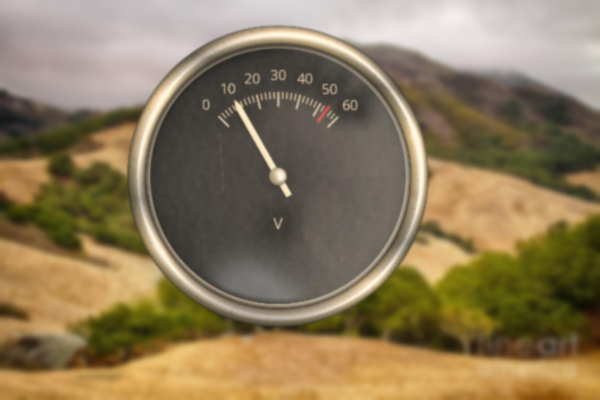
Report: 10 (V)
